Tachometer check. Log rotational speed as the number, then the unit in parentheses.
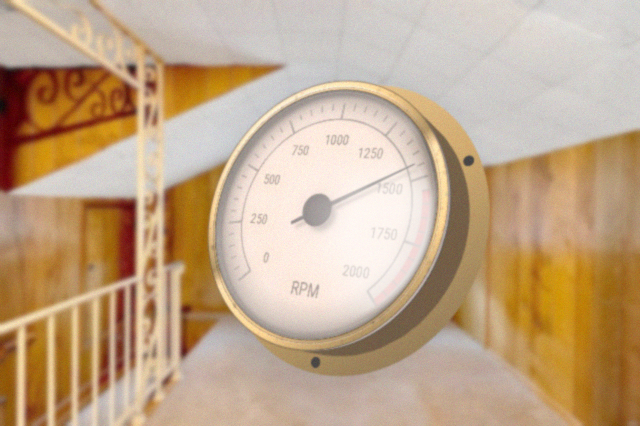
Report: 1450 (rpm)
